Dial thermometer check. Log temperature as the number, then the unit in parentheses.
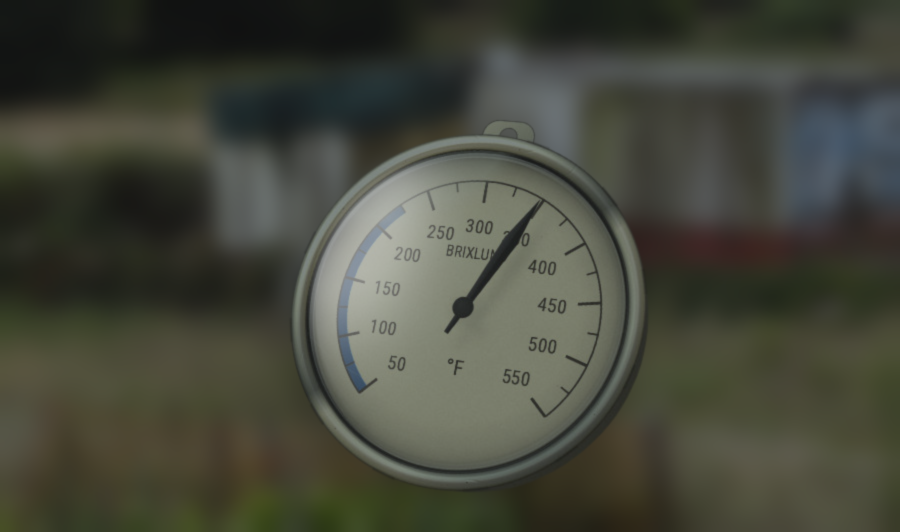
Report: 350 (°F)
